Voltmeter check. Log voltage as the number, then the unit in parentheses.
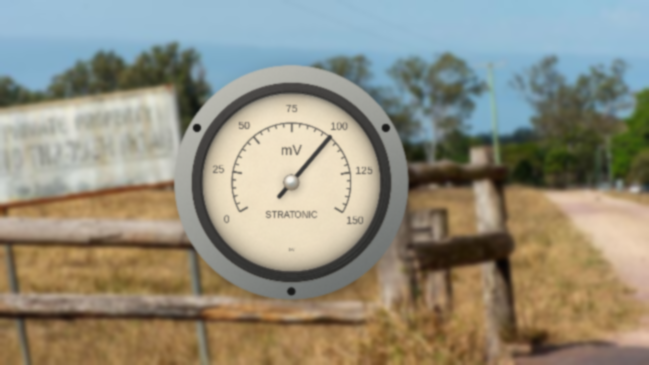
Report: 100 (mV)
